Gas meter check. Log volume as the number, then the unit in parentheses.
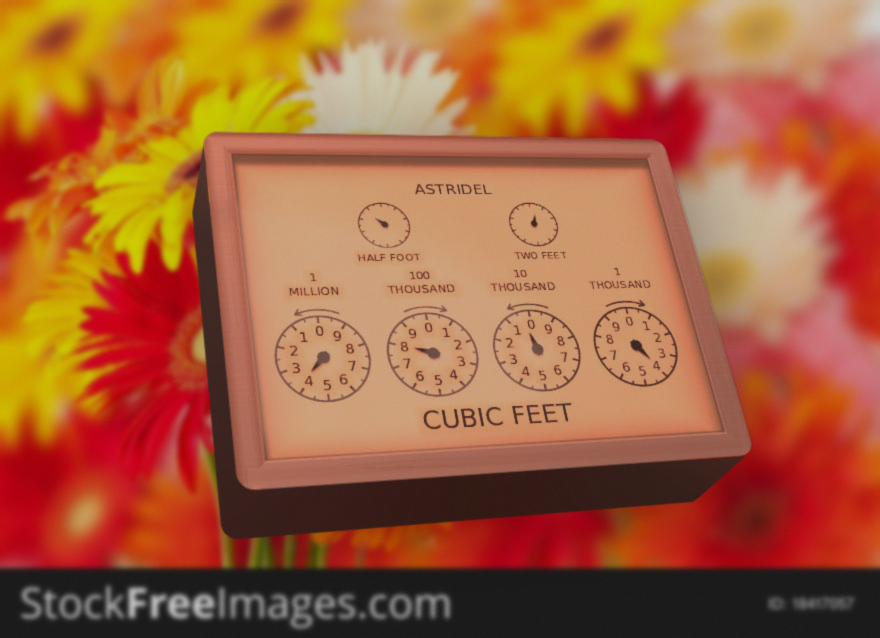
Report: 380400 (ft³)
